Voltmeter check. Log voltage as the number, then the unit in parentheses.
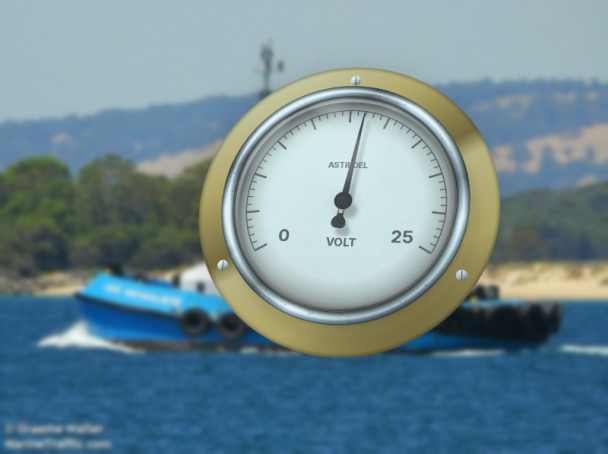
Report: 13.5 (V)
